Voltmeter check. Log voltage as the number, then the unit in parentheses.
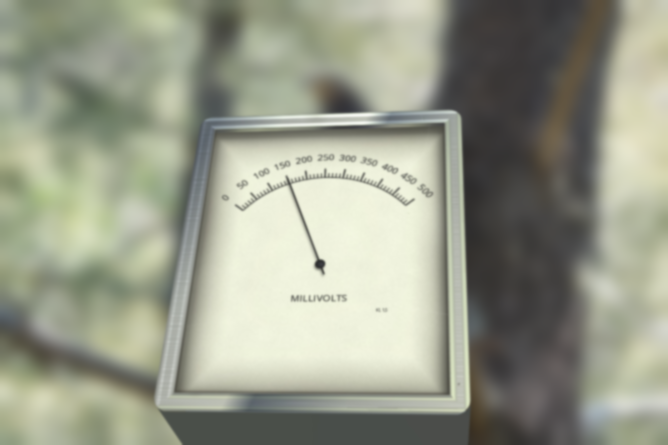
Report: 150 (mV)
